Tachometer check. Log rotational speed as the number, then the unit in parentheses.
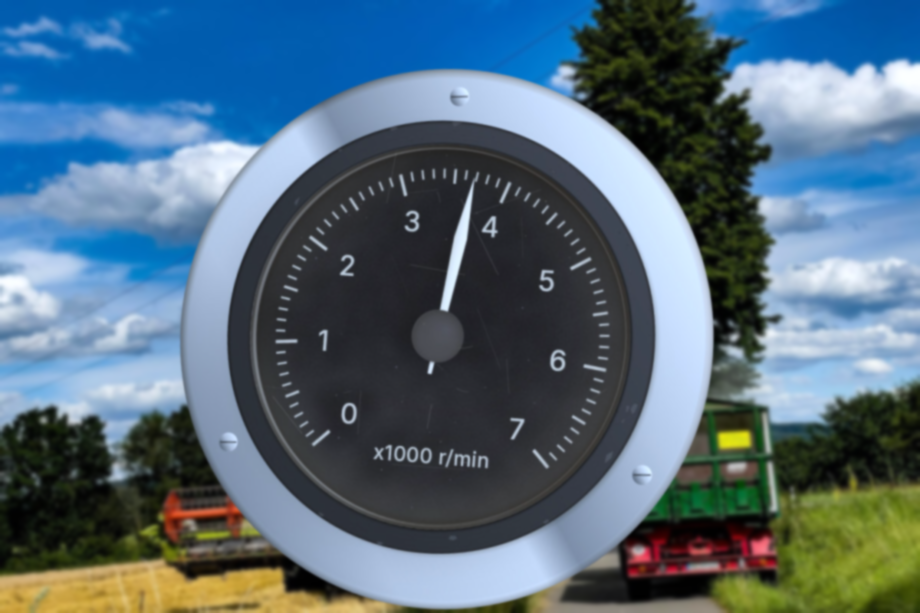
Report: 3700 (rpm)
